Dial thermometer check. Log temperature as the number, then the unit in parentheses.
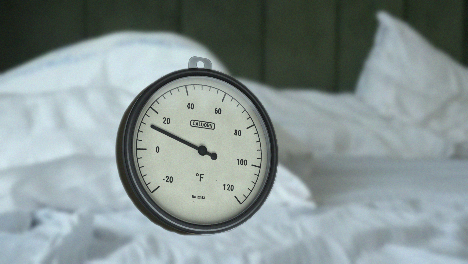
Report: 12 (°F)
